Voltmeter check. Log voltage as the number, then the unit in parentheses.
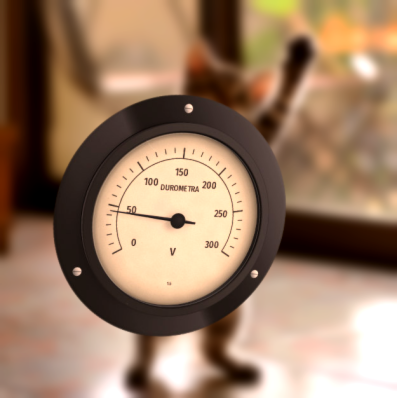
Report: 45 (V)
